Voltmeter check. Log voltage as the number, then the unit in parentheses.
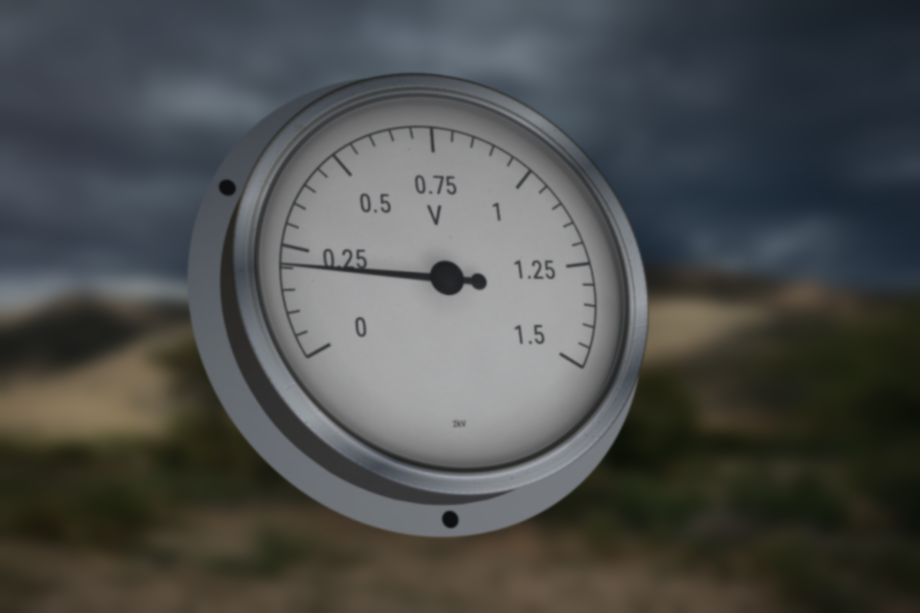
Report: 0.2 (V)
